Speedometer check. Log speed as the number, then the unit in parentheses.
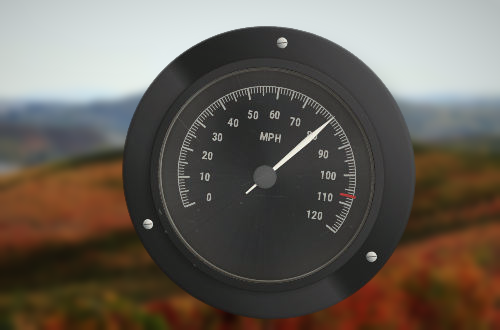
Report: 80 (mph)
